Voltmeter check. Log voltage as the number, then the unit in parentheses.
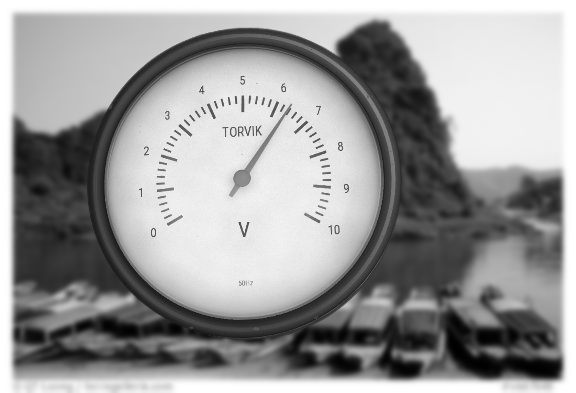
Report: 6.4 (V)
